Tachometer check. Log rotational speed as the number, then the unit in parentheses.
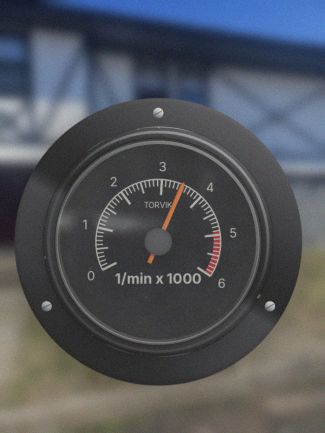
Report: 3500 (rpm)
